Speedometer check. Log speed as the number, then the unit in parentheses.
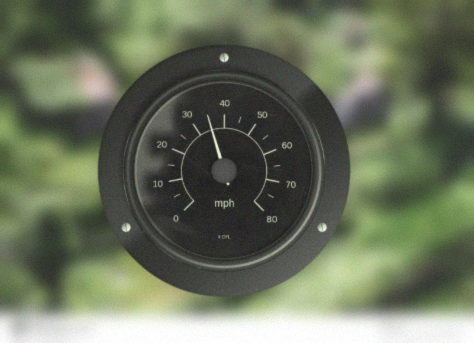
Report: 35 (mph)
